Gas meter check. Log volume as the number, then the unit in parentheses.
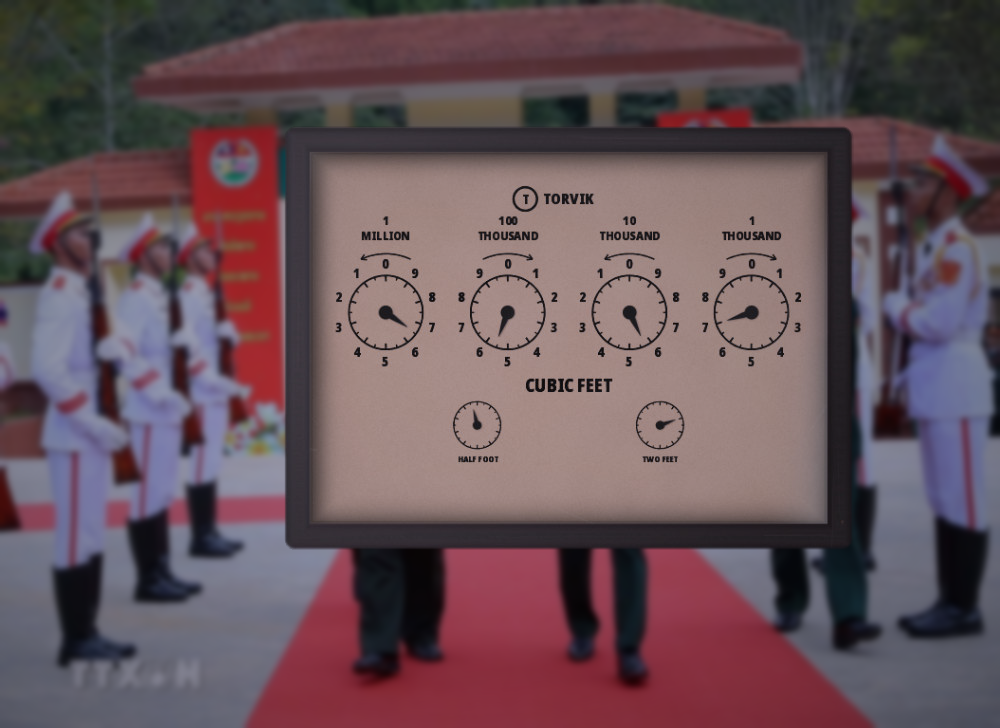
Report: 655700 (ft³)
